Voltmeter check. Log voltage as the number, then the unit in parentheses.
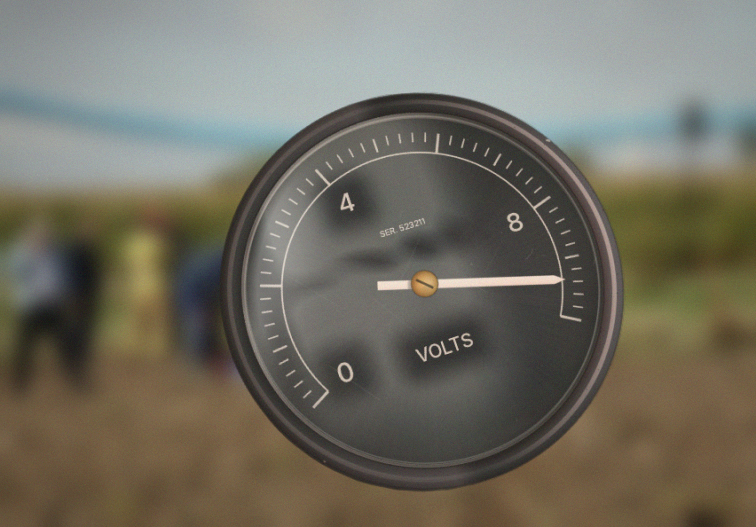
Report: 9.4 (V)
